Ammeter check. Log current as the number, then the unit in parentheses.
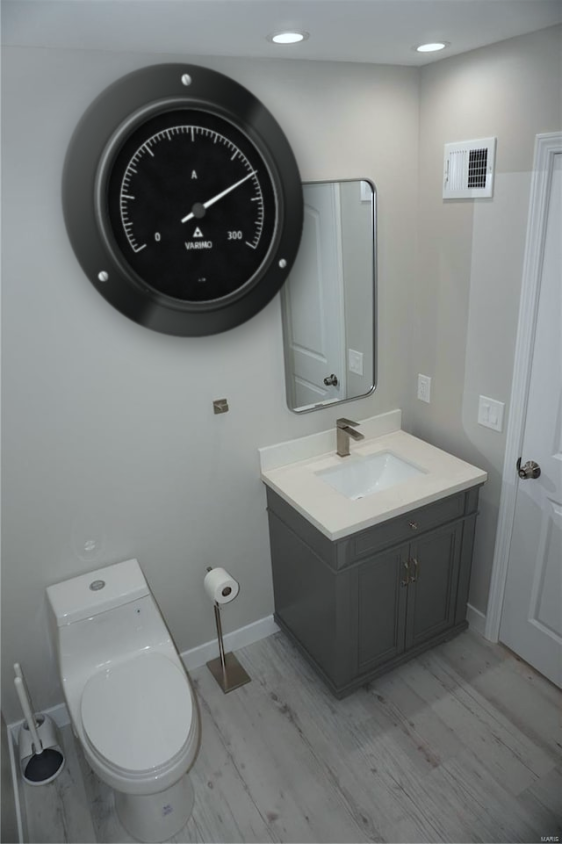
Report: 225 (A)
